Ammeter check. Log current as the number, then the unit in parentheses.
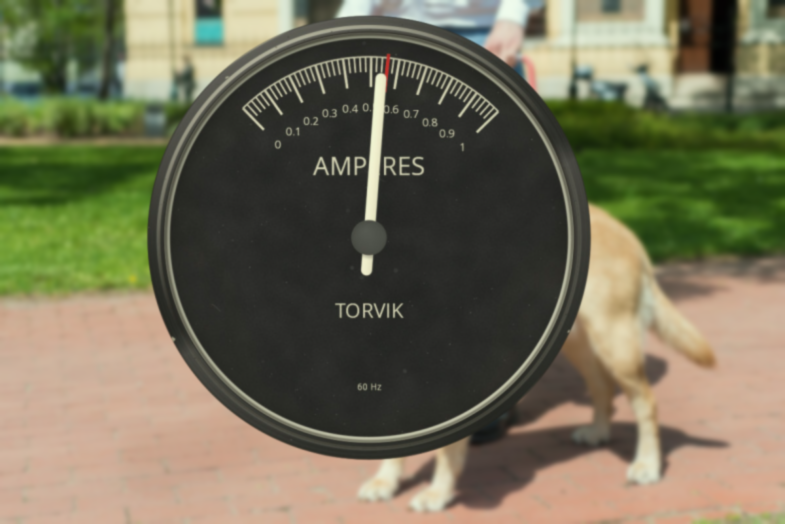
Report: 0.54 (A)
